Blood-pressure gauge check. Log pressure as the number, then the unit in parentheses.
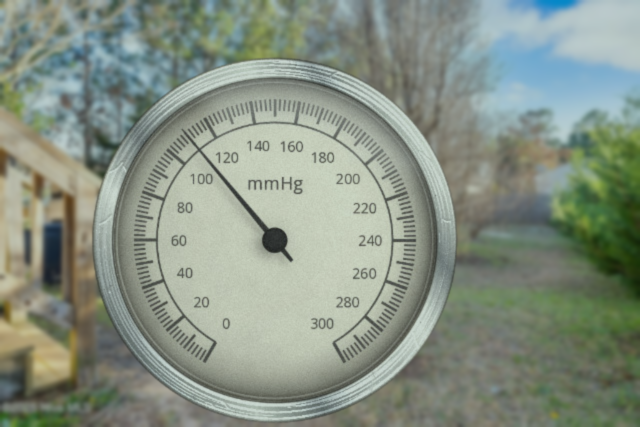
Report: 110 (mmHg)
